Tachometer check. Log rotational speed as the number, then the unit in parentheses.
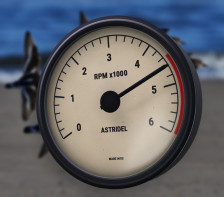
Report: 4600 (rpm)
